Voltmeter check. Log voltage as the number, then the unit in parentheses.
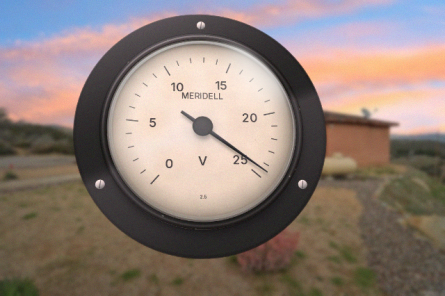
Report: 24.5 (V)
